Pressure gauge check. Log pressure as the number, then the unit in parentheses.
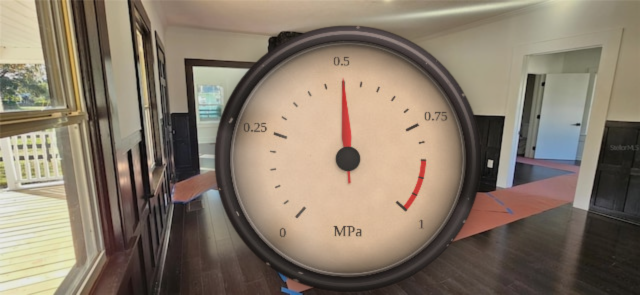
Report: 0.5 (MPa)
